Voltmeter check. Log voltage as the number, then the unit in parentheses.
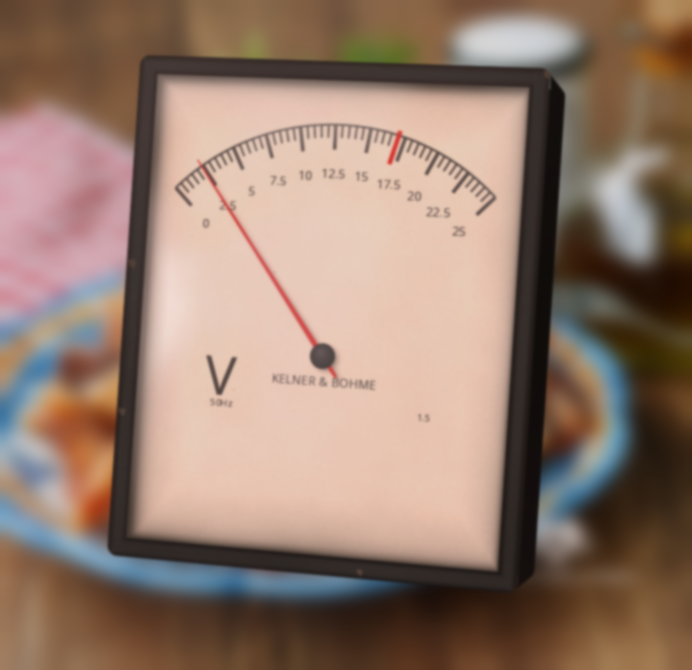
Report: 2.5 (V)
